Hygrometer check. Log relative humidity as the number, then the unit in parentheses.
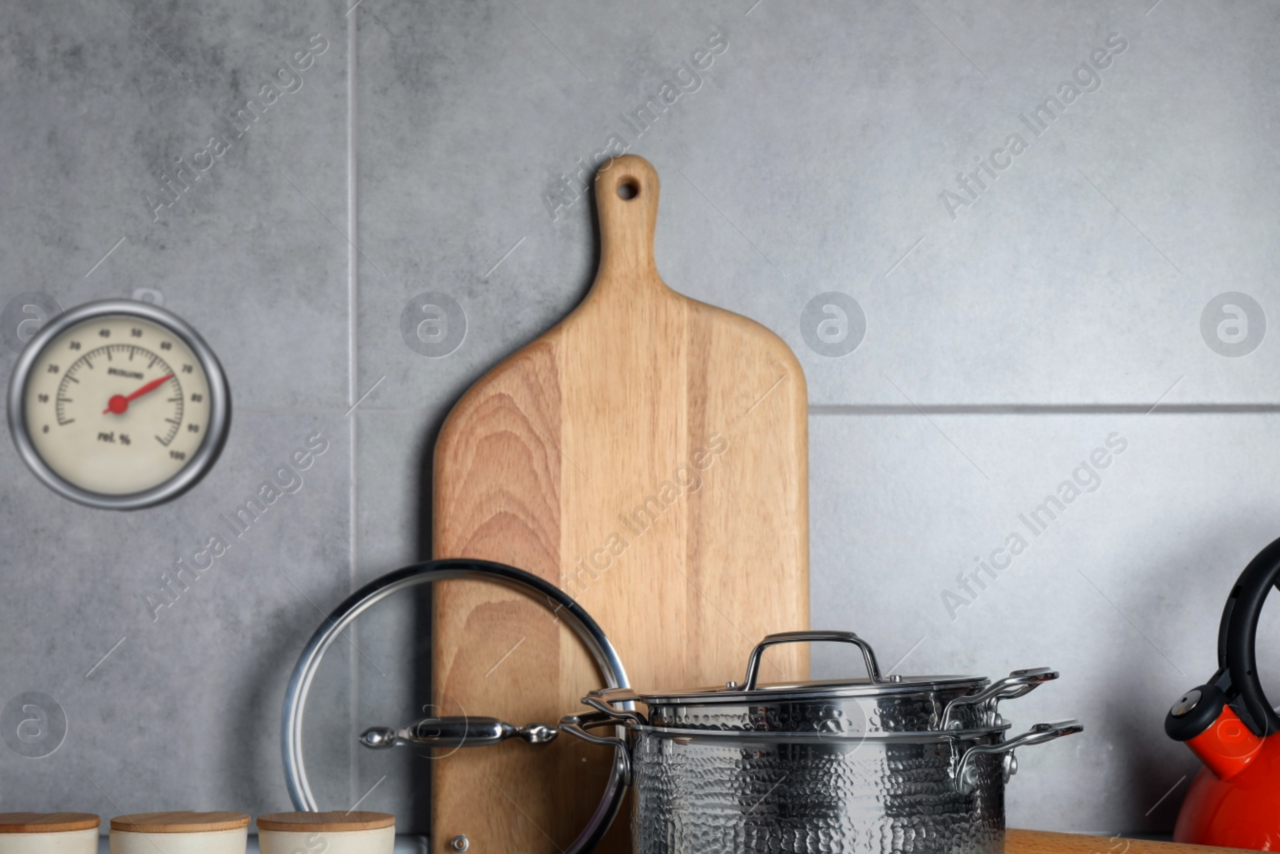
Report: 70 (%)
